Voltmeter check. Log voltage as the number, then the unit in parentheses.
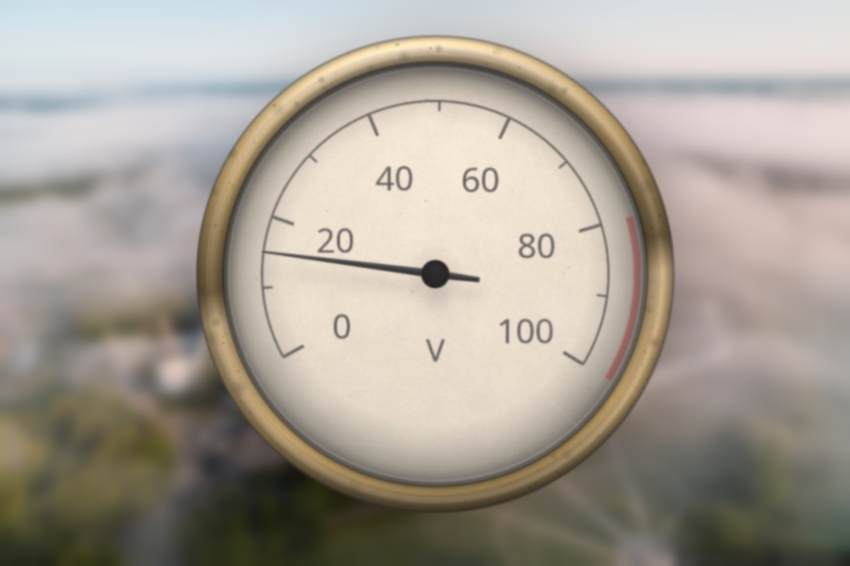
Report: 15 (V)
